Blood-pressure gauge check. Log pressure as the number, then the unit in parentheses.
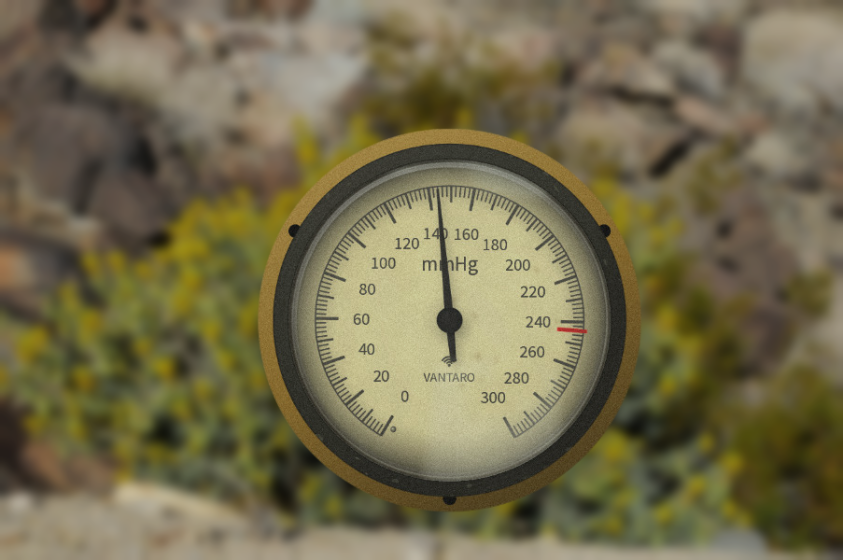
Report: 144 (mmHg)
